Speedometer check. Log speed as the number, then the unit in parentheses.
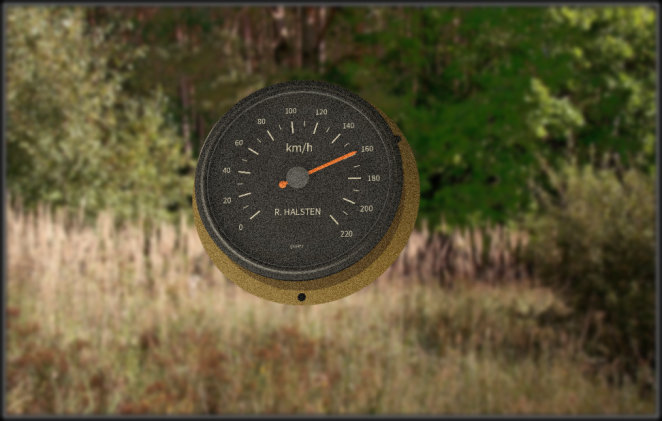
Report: 160 (km/h)
